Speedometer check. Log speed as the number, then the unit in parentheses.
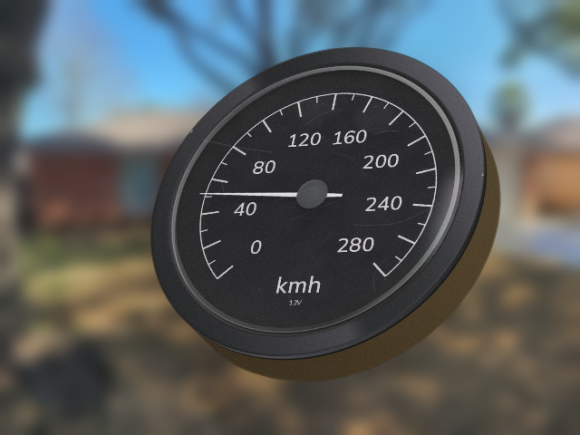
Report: 50 (km/h)
